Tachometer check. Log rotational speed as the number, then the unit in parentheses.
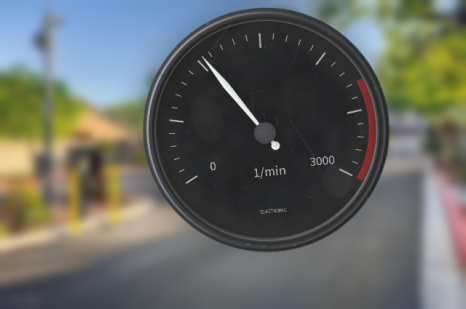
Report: 1050 (rpm)
